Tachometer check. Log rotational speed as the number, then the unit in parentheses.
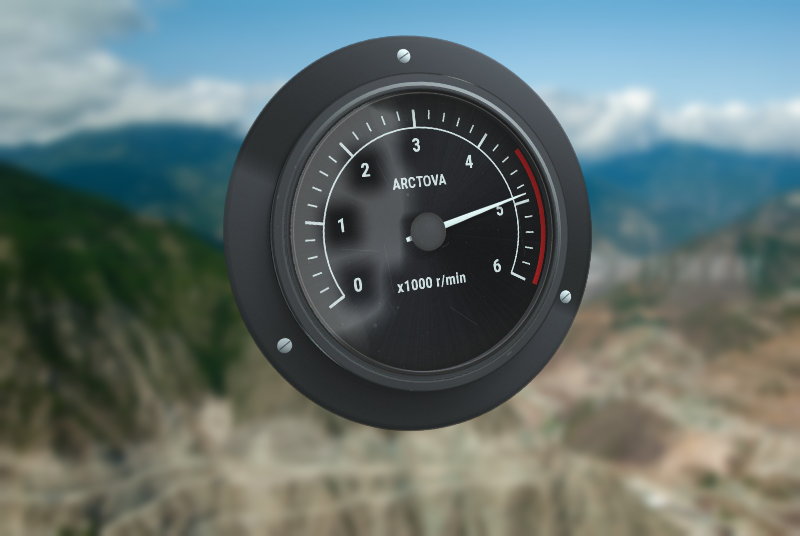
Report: 4900 (rpm)
